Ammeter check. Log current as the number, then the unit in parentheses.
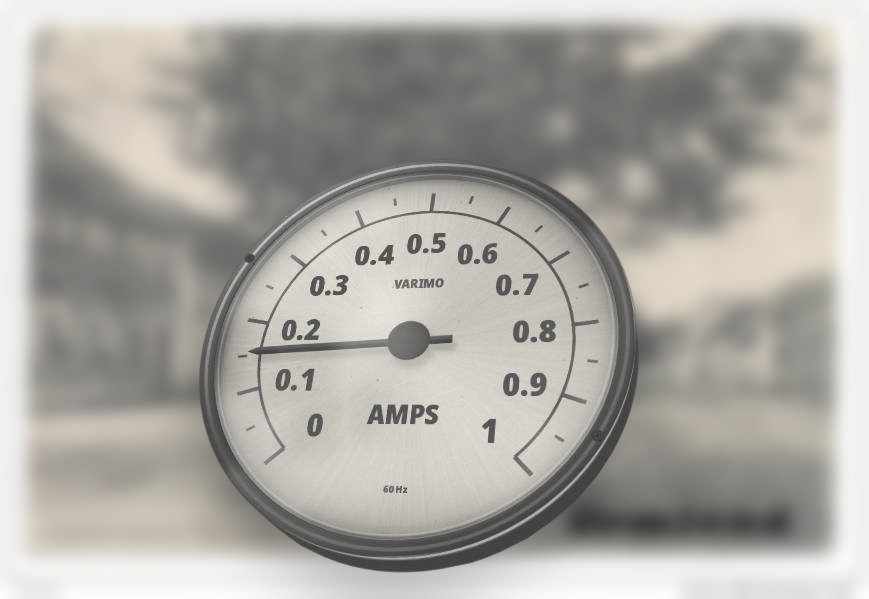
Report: 0.15 (A)
